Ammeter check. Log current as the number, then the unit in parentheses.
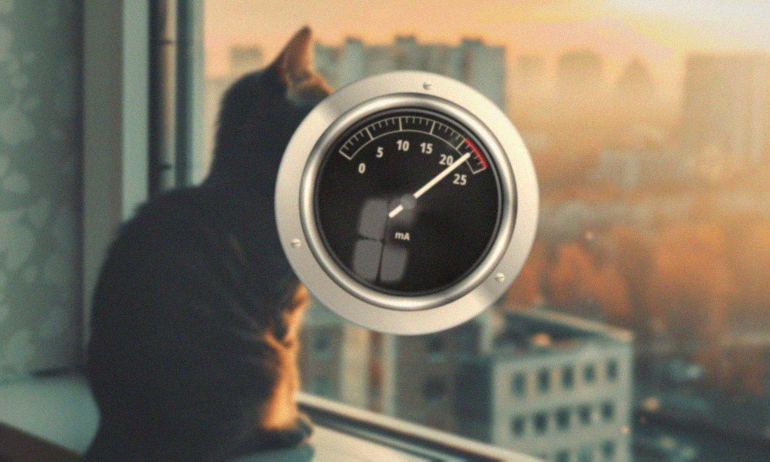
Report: 22 (mA)
